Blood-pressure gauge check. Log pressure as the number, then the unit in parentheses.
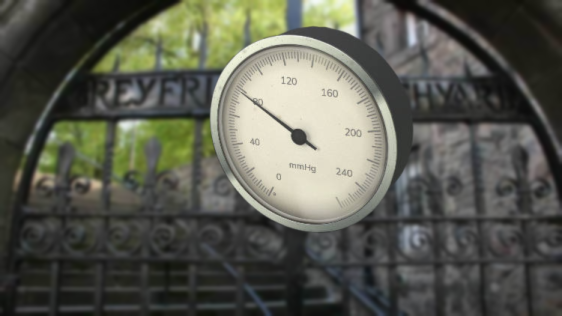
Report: 80 (mmHg)
